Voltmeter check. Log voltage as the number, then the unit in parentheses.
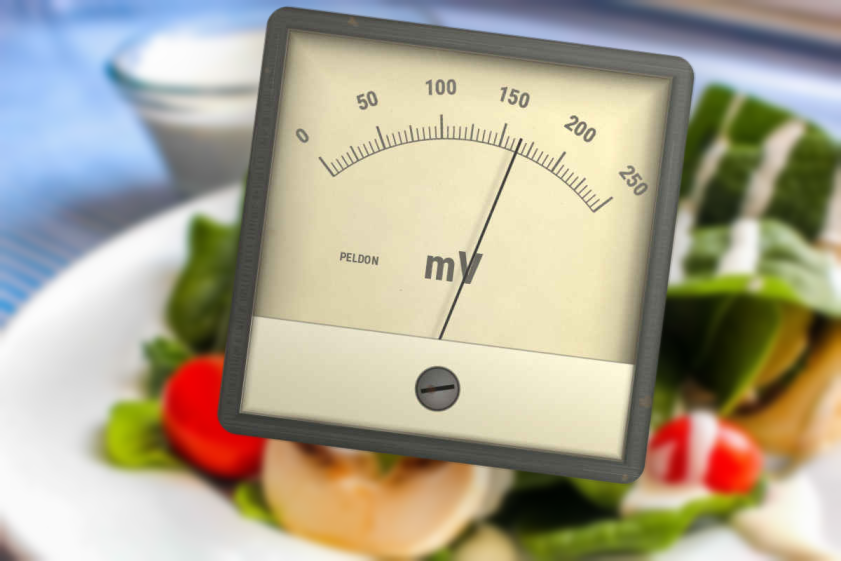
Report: 165 (mV)
